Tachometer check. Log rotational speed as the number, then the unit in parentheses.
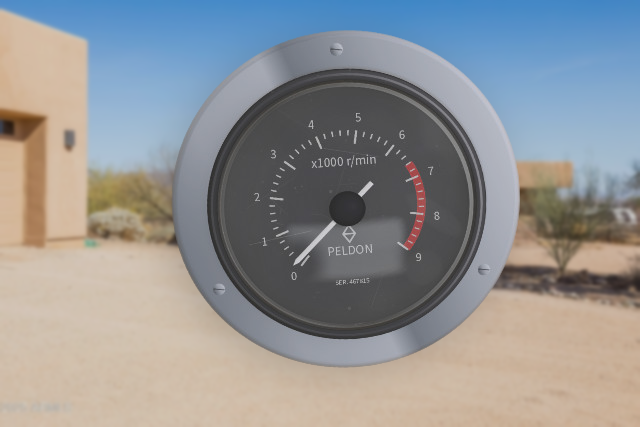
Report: 200 (rpm)
